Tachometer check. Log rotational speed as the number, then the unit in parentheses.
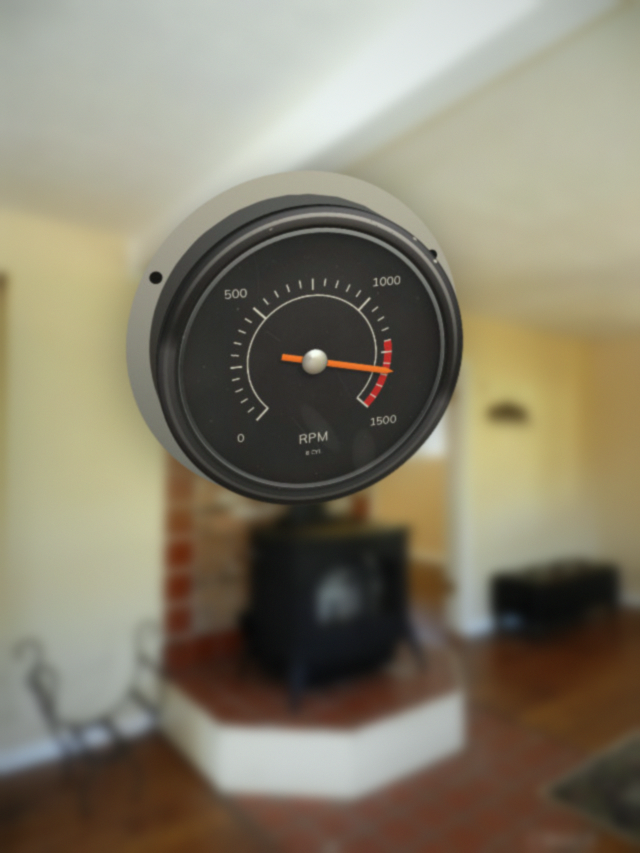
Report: 1325 (rpm)
